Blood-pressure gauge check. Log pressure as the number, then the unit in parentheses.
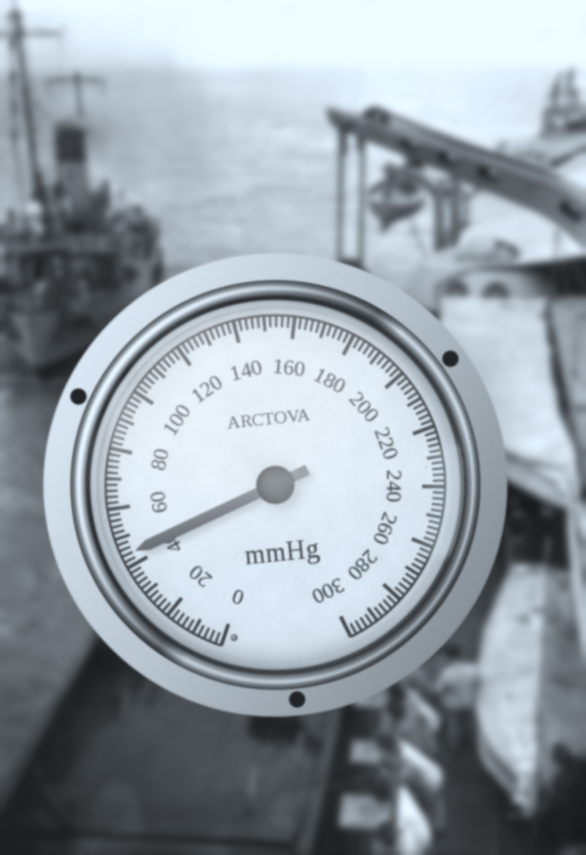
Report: 44 (mmHg)
